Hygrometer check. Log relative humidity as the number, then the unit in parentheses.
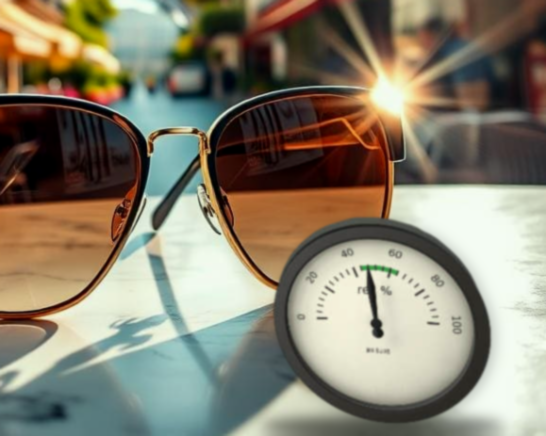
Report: 48 (%)
